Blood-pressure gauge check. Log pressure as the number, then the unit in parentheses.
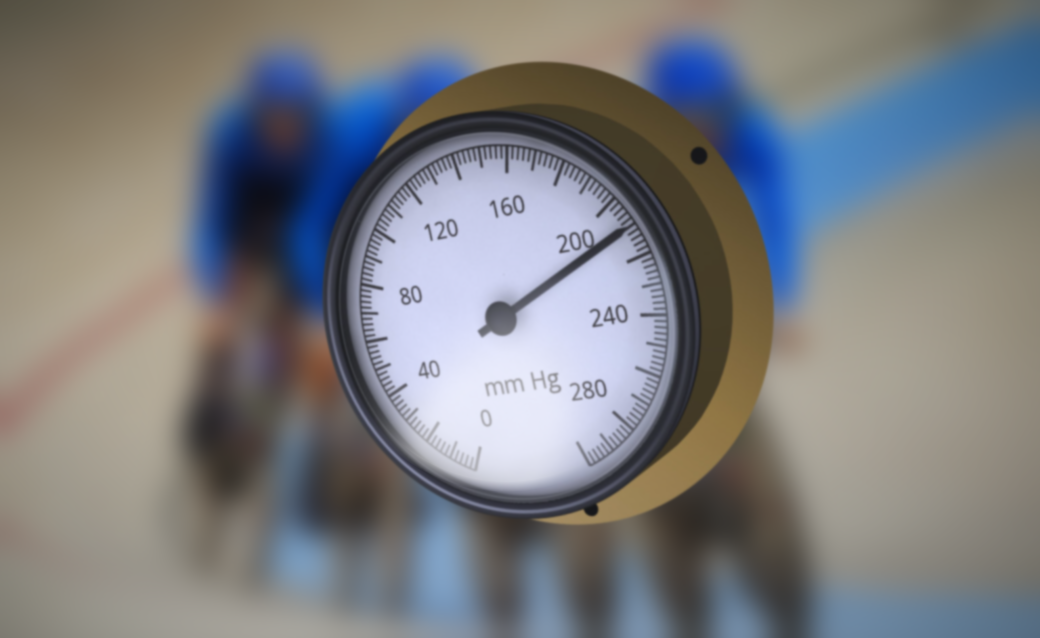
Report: 210 (mmHg)
